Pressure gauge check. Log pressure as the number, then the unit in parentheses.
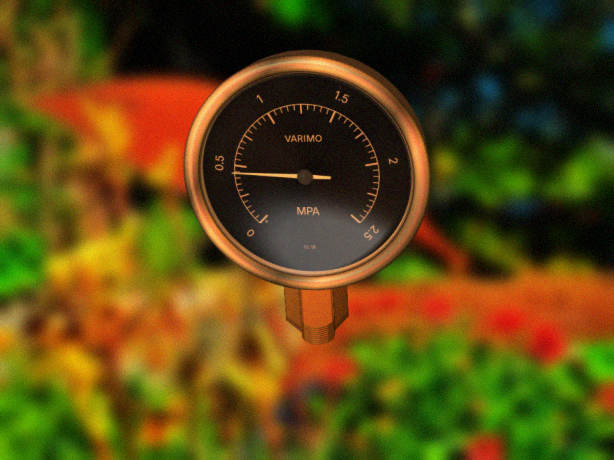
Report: 0.45 (MPa)
